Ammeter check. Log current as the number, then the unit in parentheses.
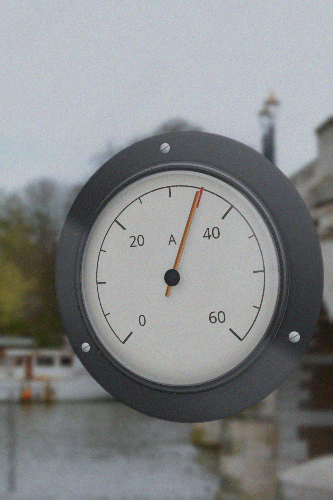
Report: 35 (A)
